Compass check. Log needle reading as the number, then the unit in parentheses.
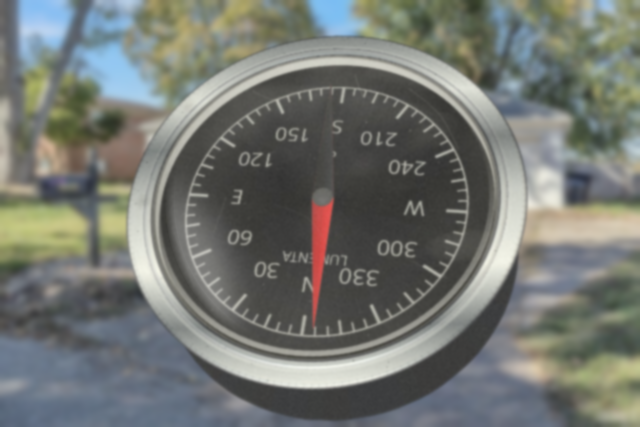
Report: 355 (°)
